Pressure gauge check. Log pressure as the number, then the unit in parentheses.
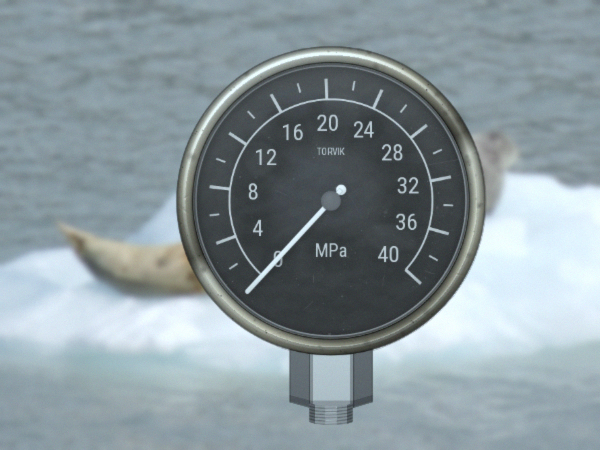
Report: 0 (MPa)
